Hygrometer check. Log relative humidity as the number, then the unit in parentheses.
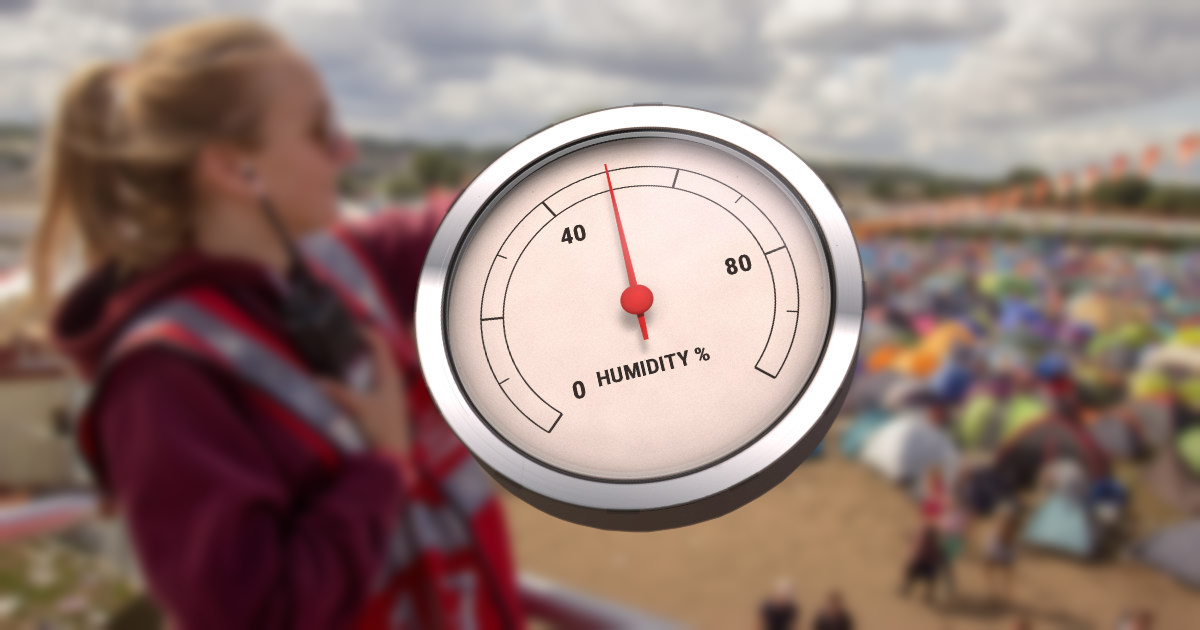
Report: 50 (%)
